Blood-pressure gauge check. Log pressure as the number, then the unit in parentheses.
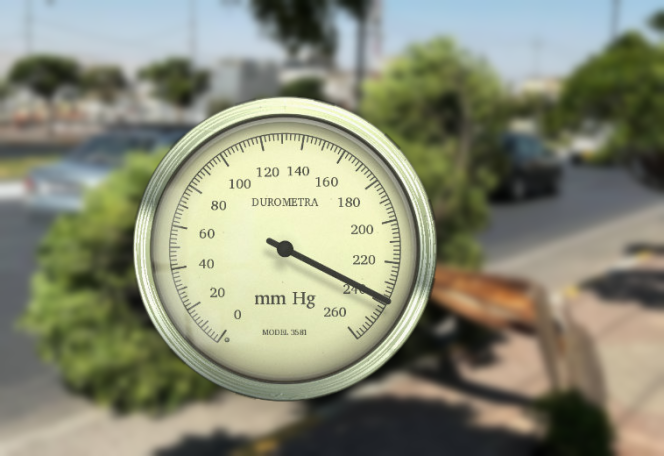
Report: 238 (mmHg)
